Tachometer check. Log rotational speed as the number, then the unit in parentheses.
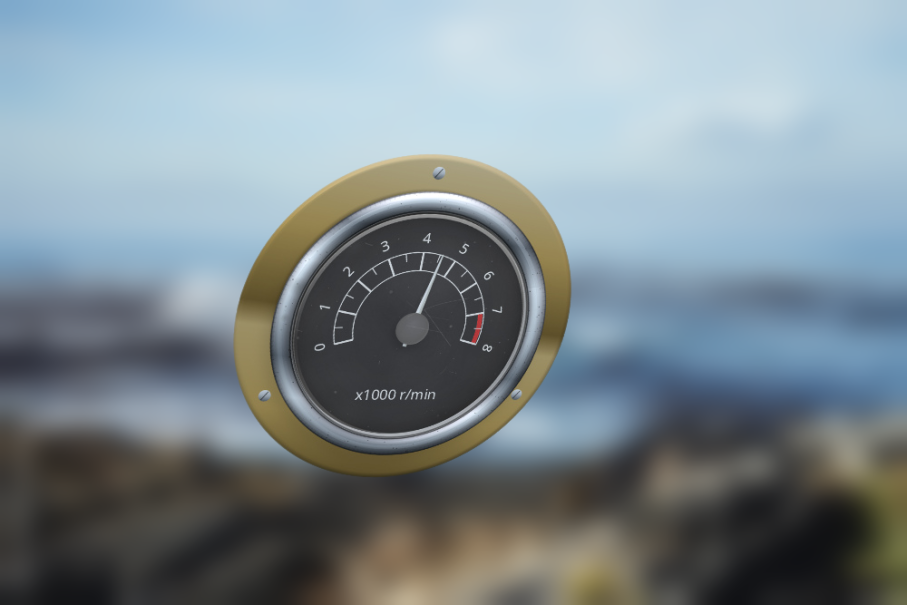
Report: 4500 (rpm)
